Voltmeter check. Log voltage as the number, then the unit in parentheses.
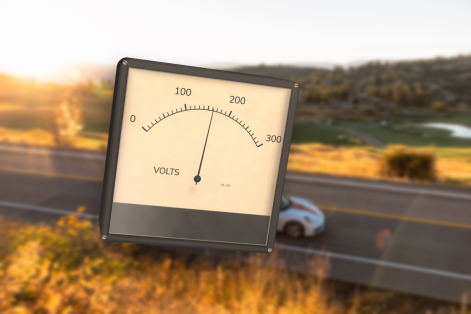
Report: 160 (V)
